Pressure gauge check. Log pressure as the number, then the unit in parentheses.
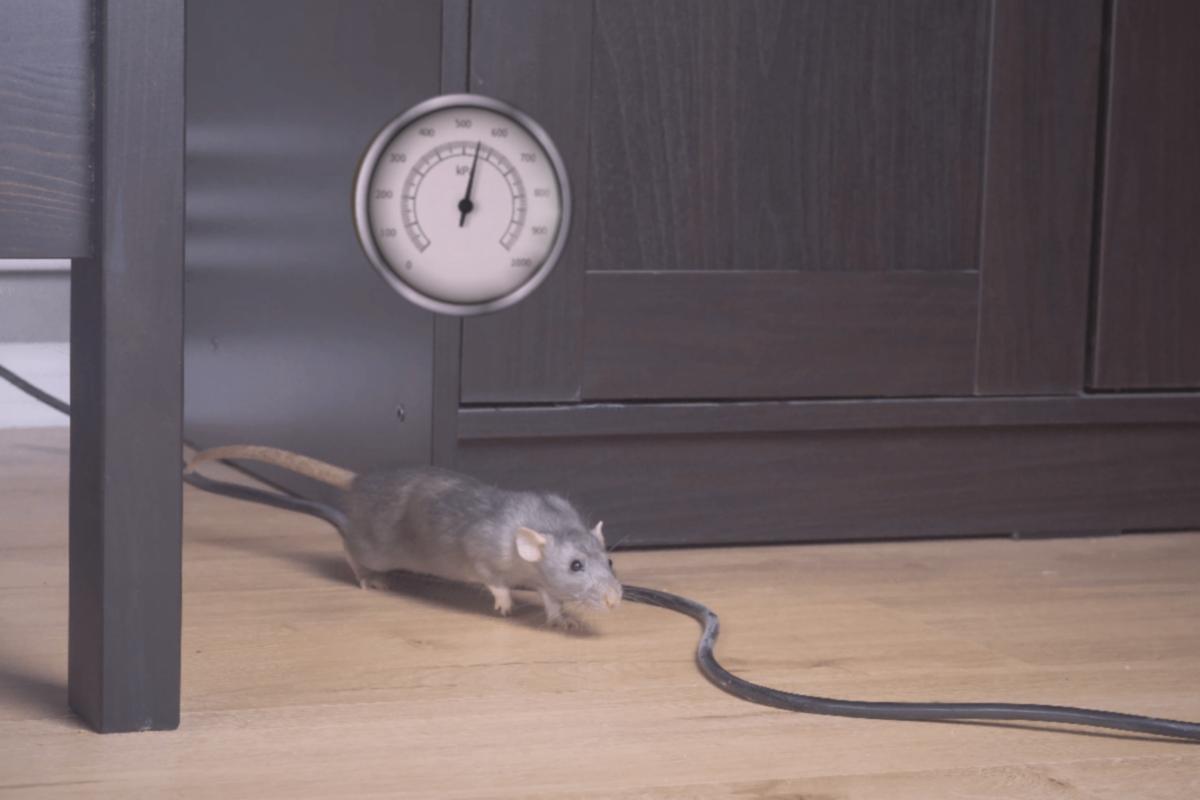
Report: 550 (kPa)
